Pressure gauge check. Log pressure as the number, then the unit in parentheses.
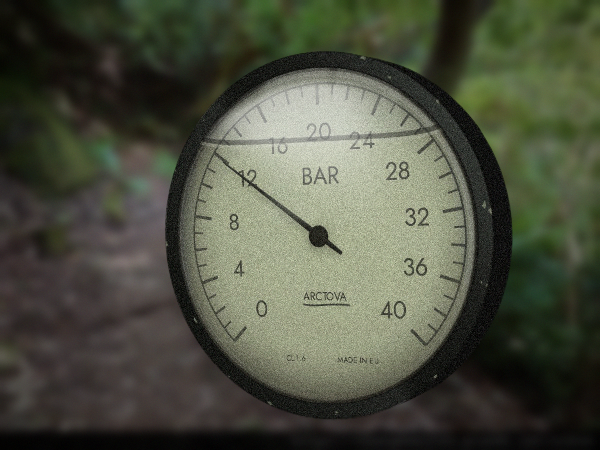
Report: 12 (bar)
